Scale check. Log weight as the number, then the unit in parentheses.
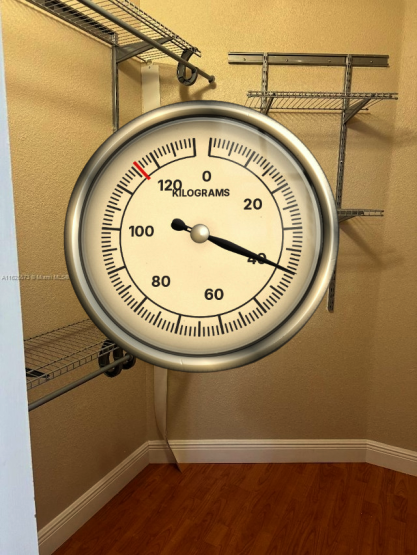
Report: 40 (kg)
